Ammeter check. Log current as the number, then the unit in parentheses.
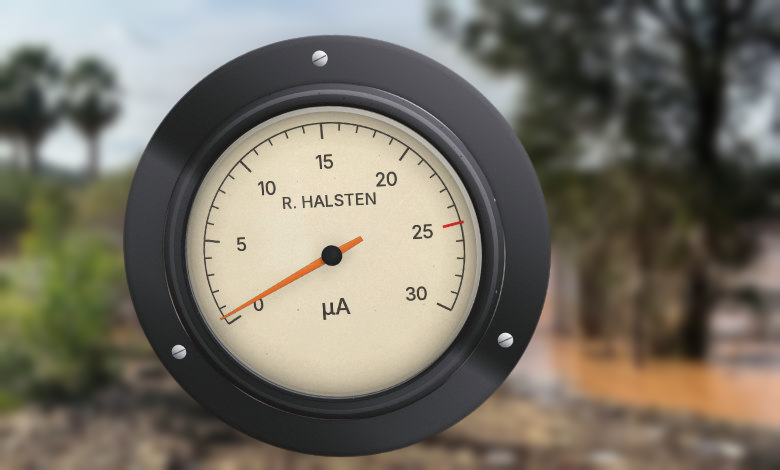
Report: 0.5 (µA)
